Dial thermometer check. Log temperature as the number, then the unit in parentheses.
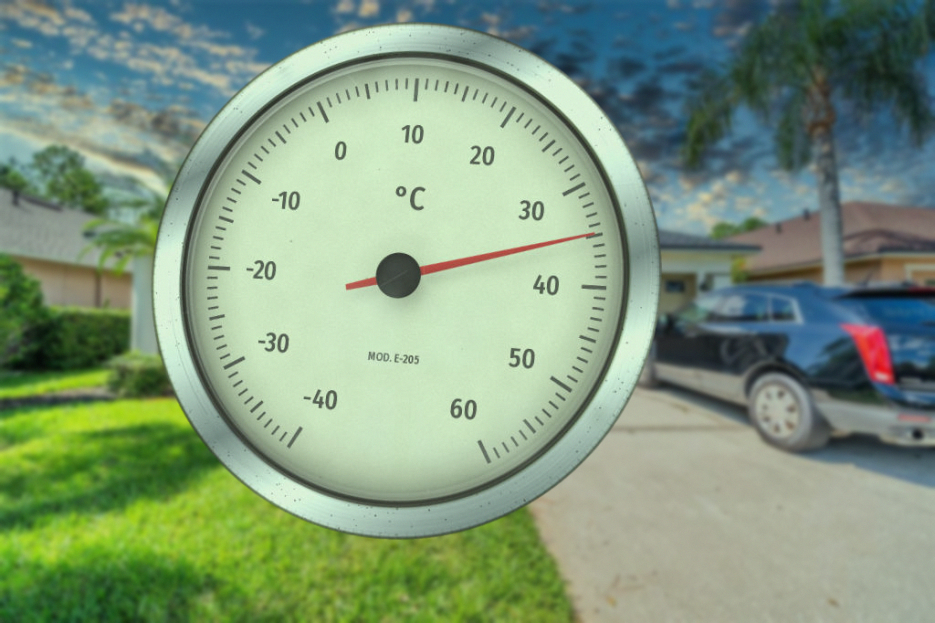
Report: 35 (°C)
